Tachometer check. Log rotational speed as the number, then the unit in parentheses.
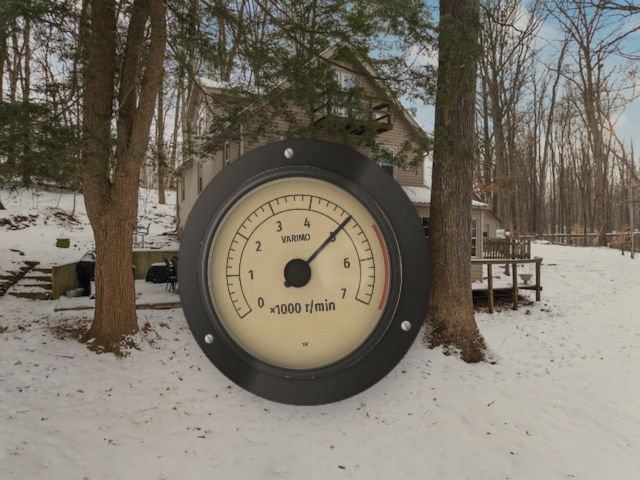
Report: 5000 (rpm)
